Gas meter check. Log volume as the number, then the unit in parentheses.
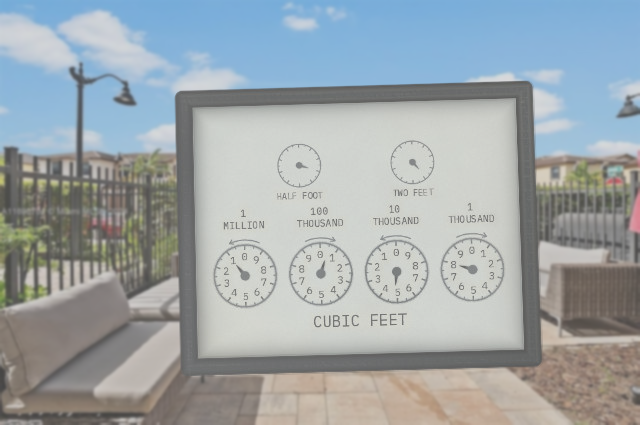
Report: 104800 (ft³)
